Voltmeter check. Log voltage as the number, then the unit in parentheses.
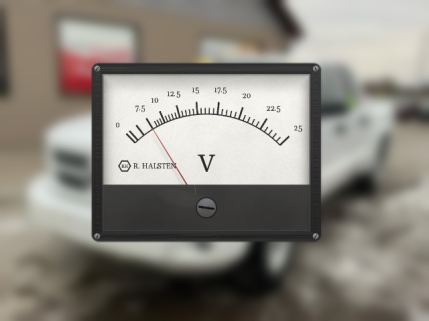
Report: 7.5 (V)
